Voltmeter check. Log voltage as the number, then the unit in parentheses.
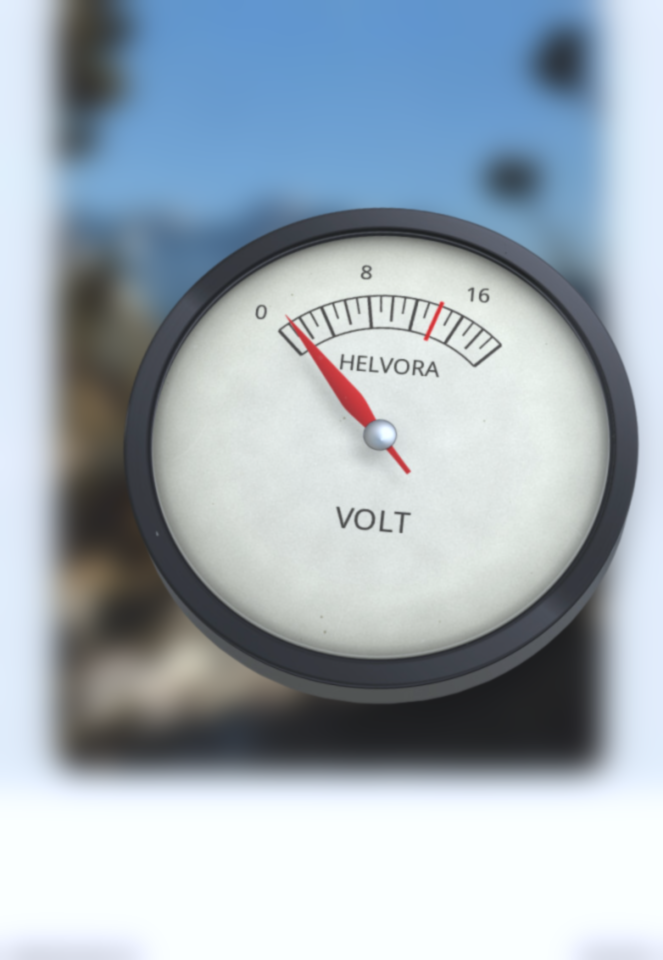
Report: 1 (V)
